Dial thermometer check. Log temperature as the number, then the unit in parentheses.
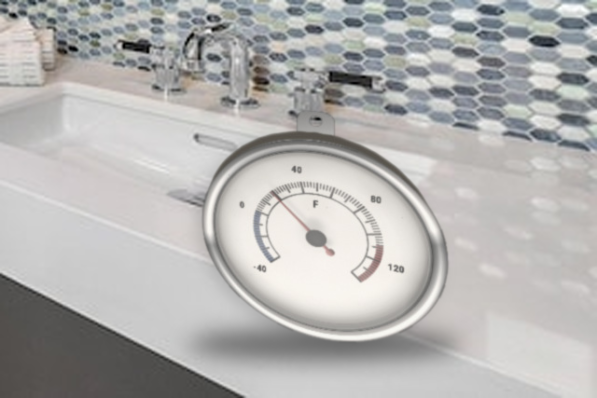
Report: 20 (°F)
